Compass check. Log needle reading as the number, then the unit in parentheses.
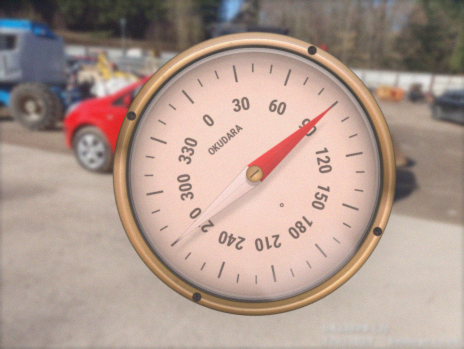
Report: 90 (°)
